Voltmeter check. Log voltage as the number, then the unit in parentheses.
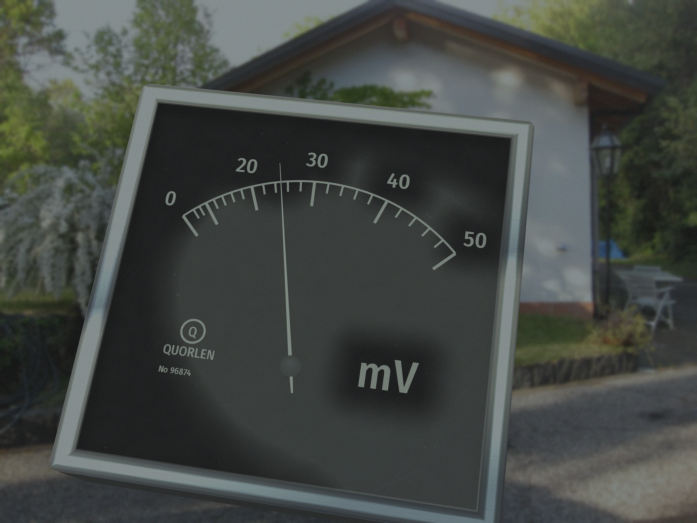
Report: 25 (mV)
